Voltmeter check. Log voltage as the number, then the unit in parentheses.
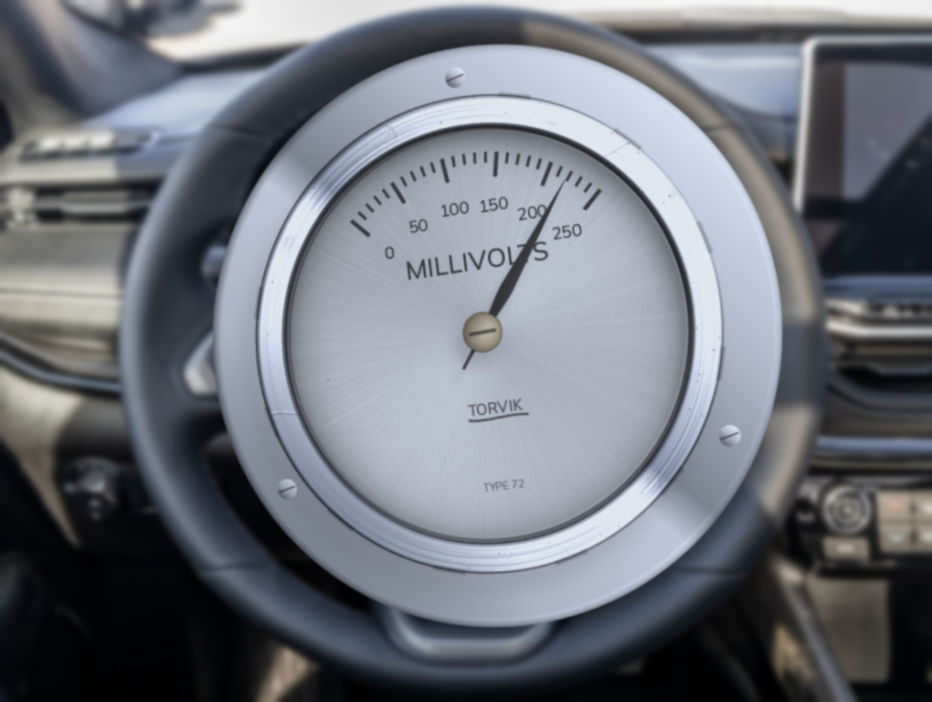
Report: 220 (mV)
